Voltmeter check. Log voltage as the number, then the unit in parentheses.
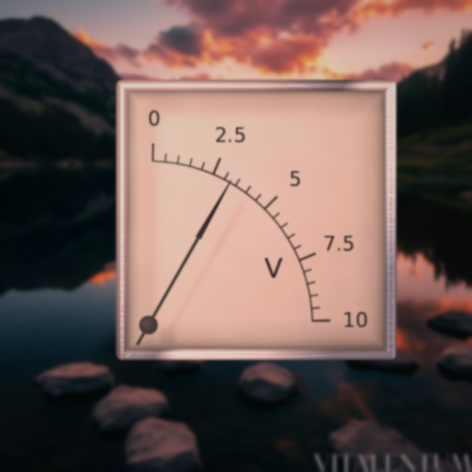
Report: 3.25 (V)
